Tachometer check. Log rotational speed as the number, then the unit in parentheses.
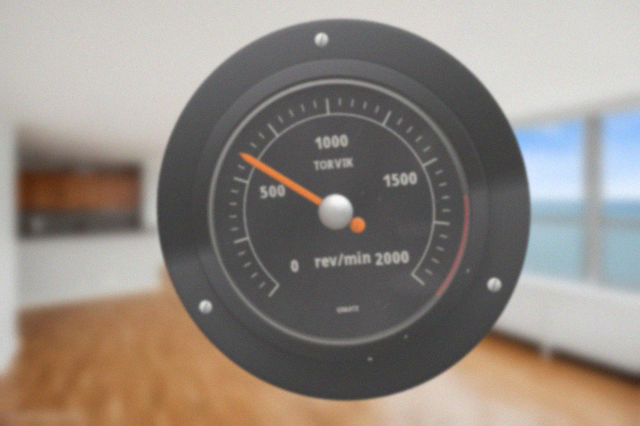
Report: 600 (rpm)
